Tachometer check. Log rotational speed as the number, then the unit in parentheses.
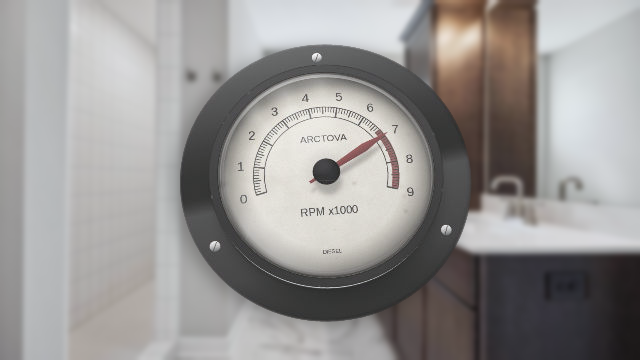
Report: 7000 (rpm)
